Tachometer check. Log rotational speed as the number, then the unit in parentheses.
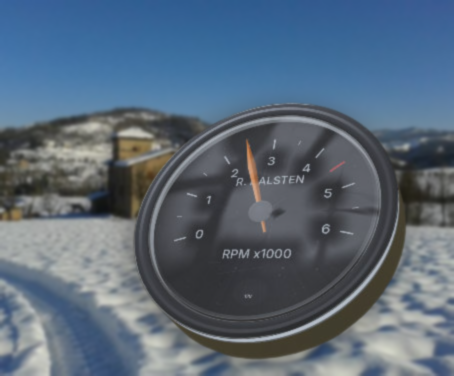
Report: 2500 (rpm)
